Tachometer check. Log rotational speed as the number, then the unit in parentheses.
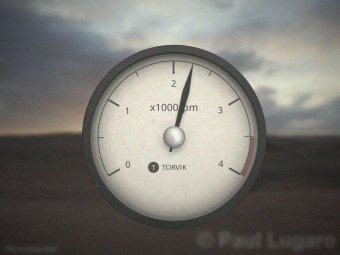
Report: 2250 (rpm)
